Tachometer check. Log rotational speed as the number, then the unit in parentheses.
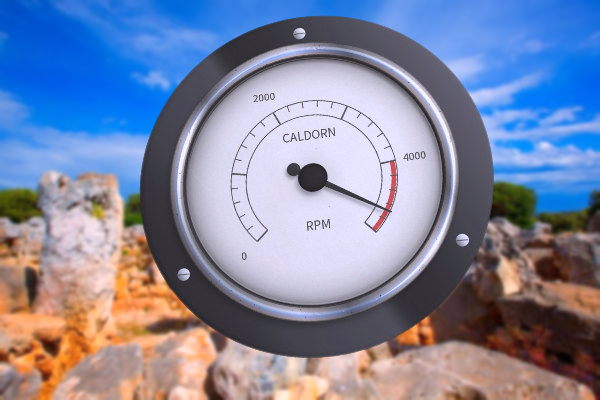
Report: 4700 (rpm)
